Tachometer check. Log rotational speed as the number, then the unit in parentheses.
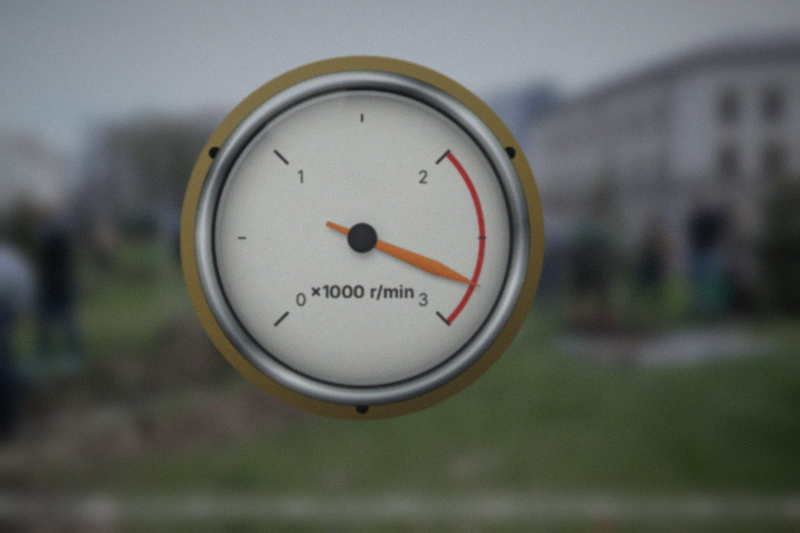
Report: 2750 (rpm)
